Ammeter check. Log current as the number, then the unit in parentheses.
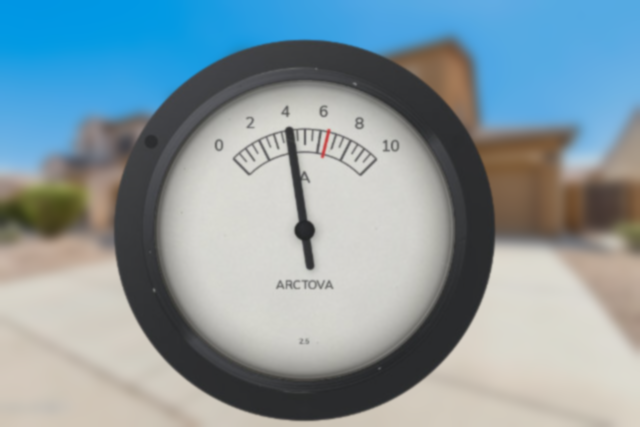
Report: 4 (A)
